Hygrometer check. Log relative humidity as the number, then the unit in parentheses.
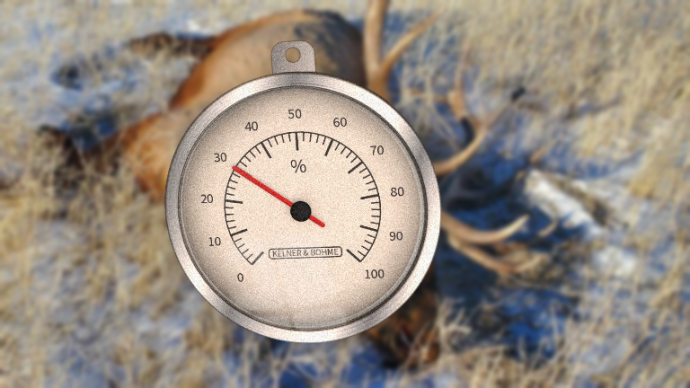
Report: 30 (%)
